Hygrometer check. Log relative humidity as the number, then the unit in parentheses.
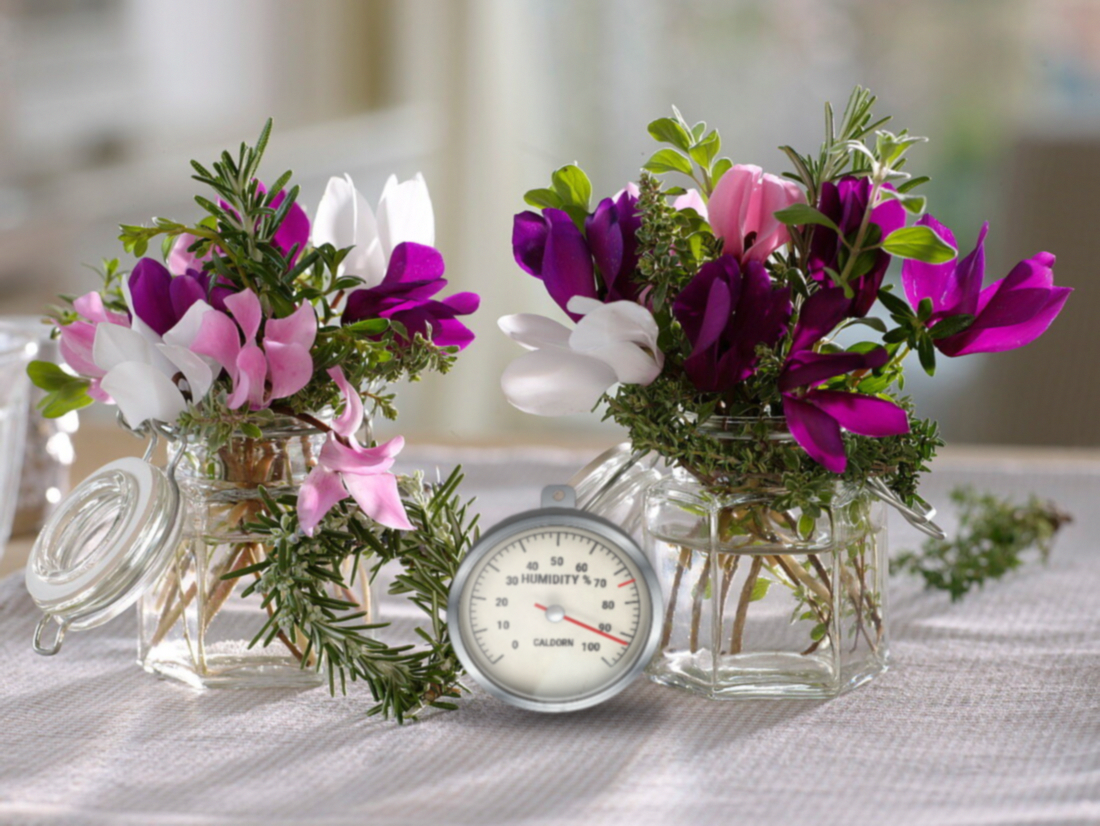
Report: 92 (%)
